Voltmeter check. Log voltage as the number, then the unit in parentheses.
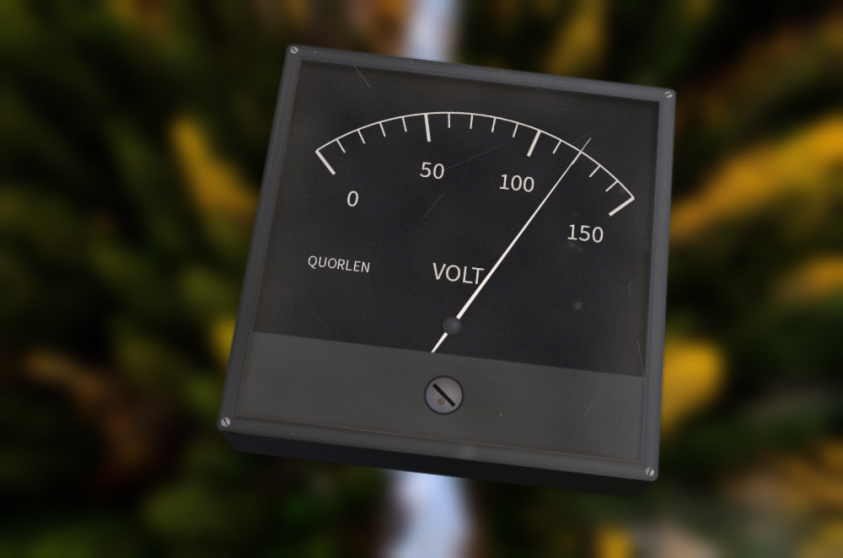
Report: 120 (V)
